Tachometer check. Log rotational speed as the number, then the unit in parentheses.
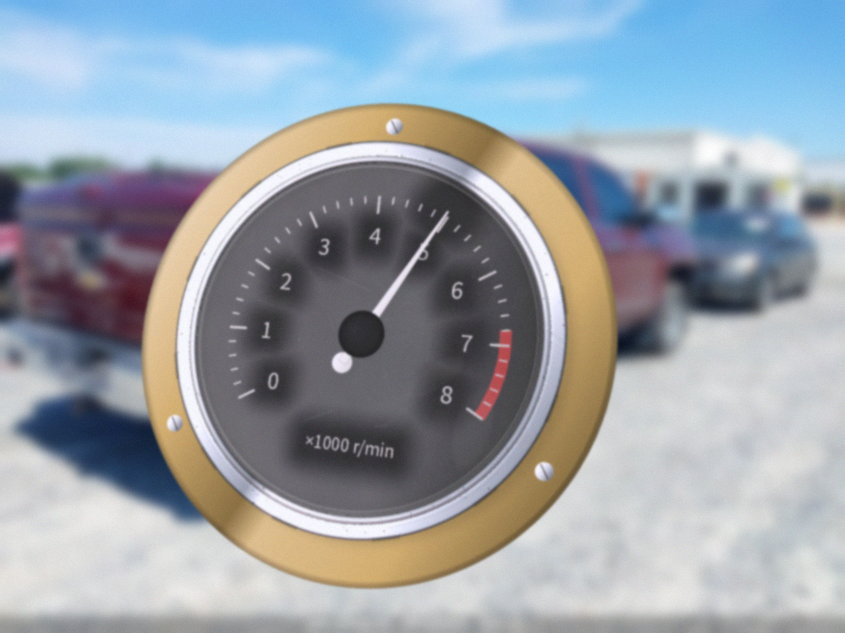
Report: 5000 (rpm)
